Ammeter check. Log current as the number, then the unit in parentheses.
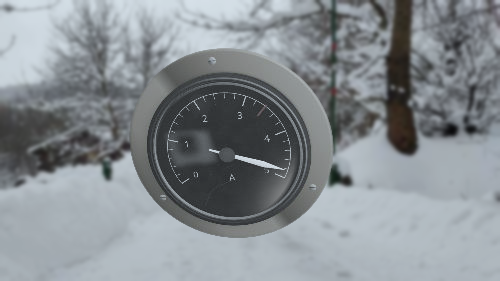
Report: 4.8 (A)
